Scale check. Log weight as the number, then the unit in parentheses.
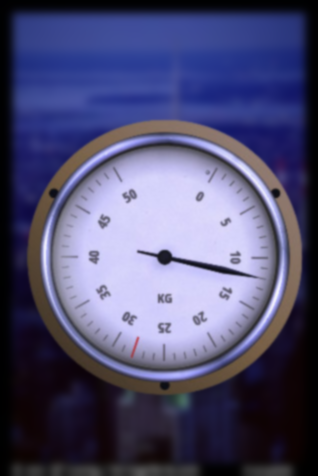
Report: 12 (kg)
